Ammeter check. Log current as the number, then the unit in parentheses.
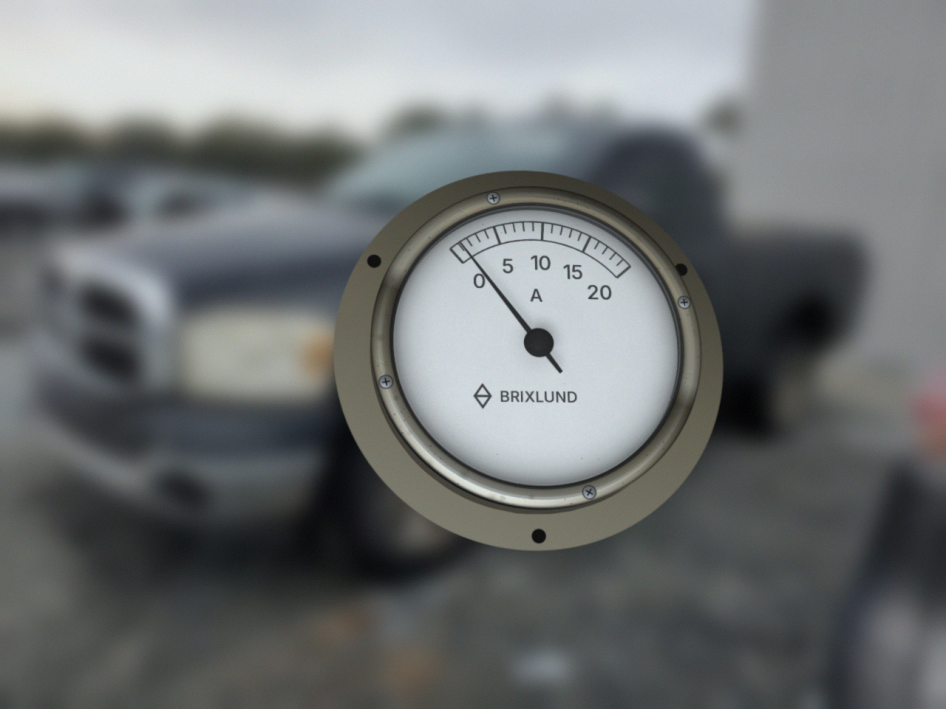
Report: 1 (A)
